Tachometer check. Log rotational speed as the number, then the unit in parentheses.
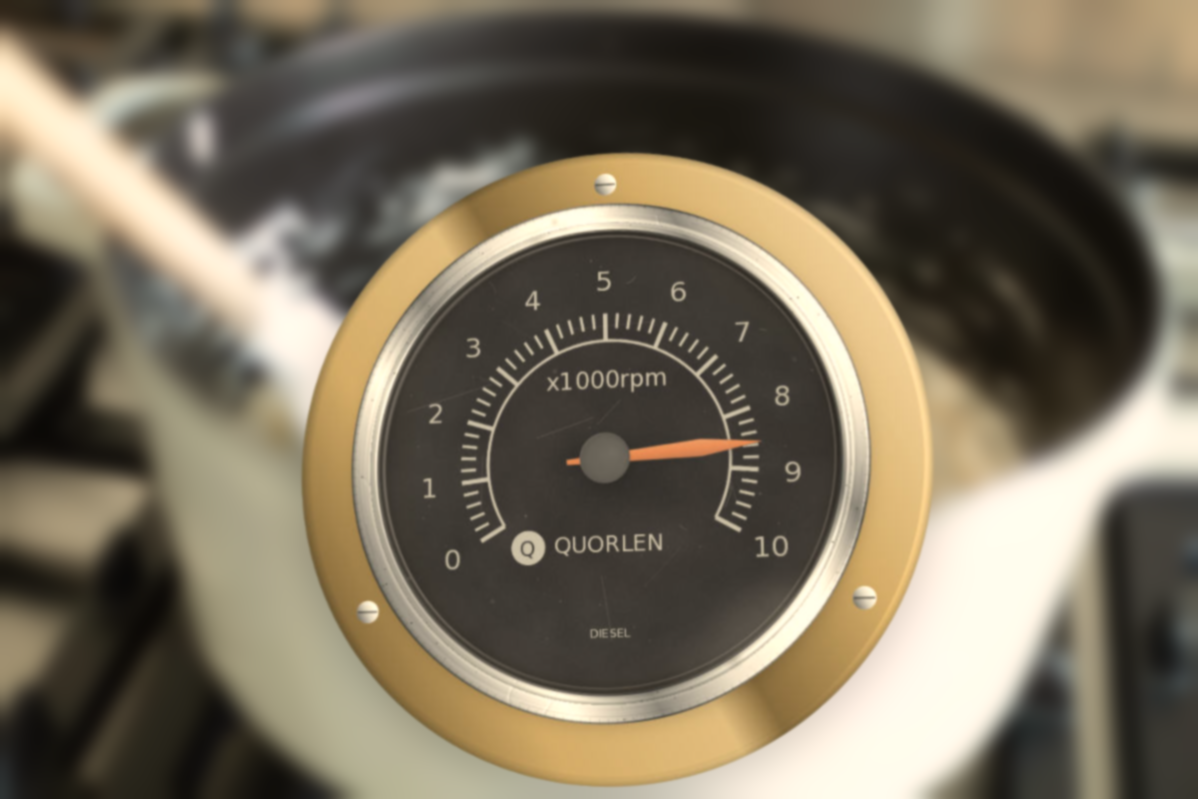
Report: 8600 (rpm)
